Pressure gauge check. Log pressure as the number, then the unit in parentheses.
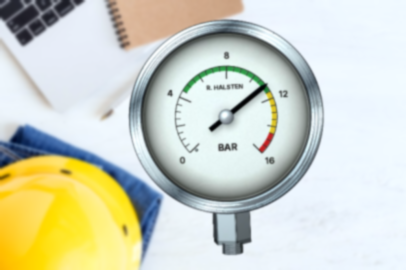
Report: 11 (bar)
